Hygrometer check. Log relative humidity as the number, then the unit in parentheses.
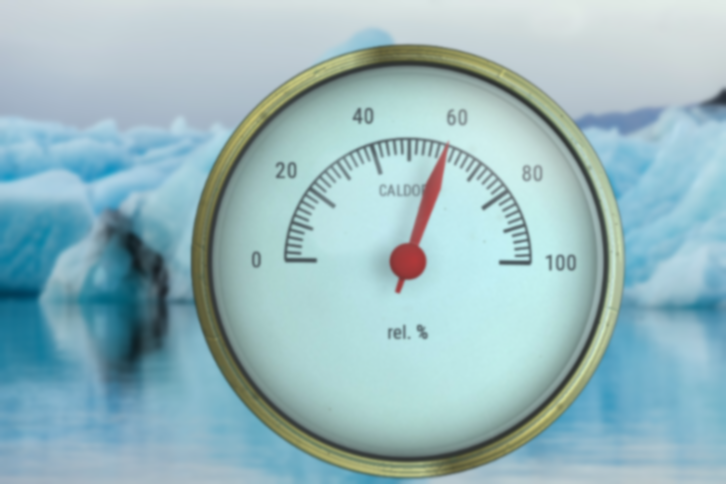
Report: 60 (%)
